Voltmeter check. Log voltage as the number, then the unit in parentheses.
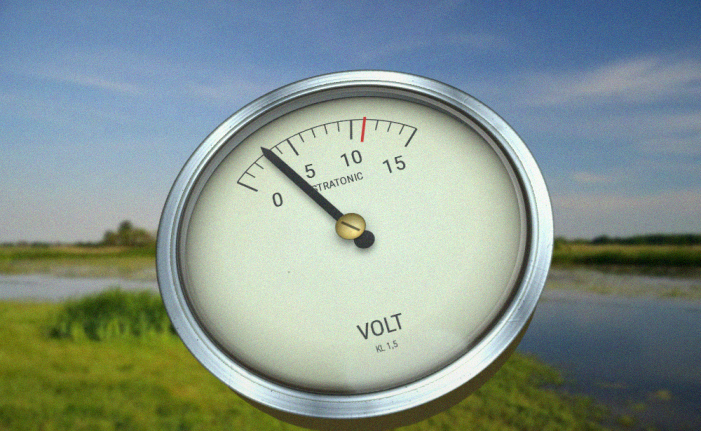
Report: 3 (V)
